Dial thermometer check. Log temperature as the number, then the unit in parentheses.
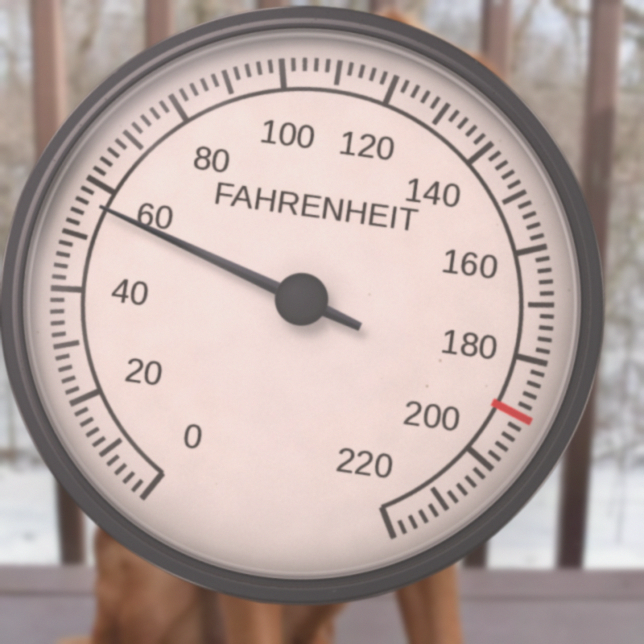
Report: 56 (°F)
